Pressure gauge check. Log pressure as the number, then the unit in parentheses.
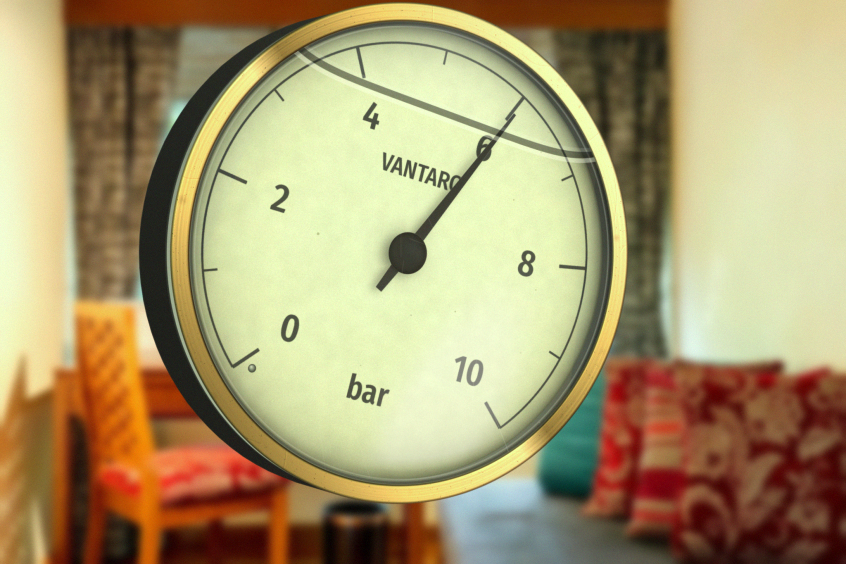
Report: 6 (bar)
